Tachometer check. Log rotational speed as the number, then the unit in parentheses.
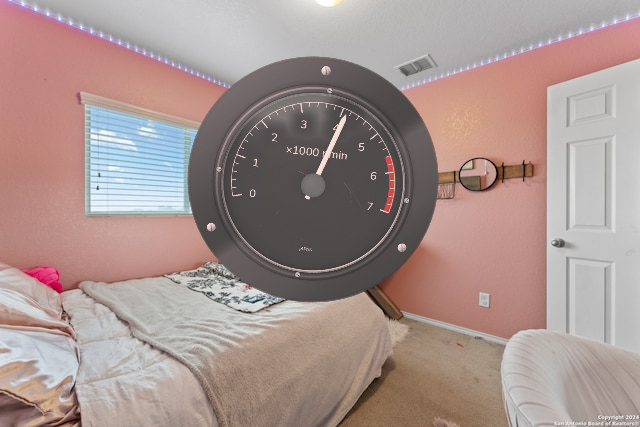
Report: 4100 (rpm)
